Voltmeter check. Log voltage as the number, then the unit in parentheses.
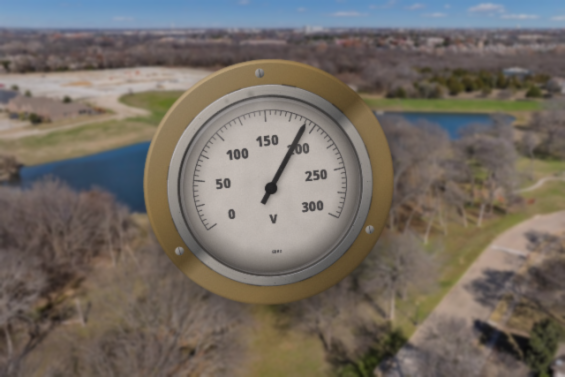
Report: 190 (V)
